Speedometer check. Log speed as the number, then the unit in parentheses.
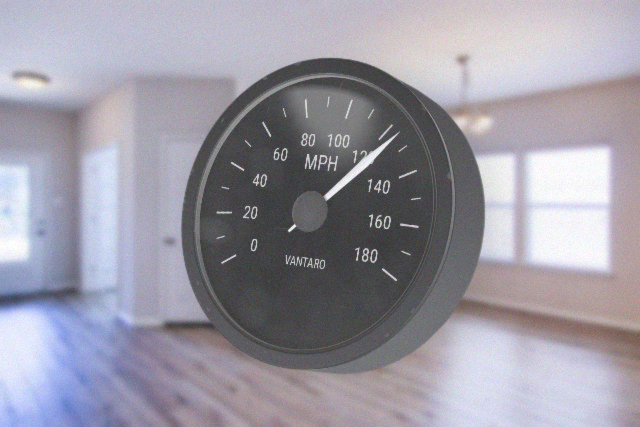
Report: 125 (mph)
